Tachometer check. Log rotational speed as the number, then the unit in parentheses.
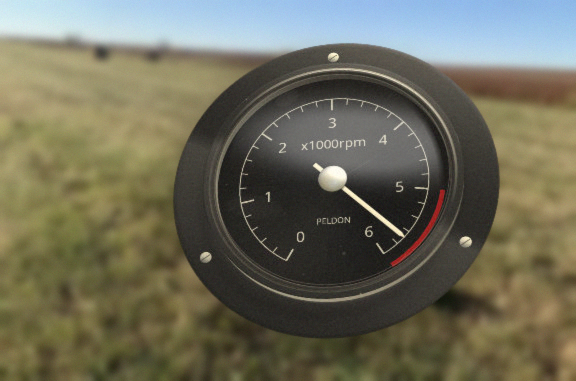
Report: 5700 (rpm)
